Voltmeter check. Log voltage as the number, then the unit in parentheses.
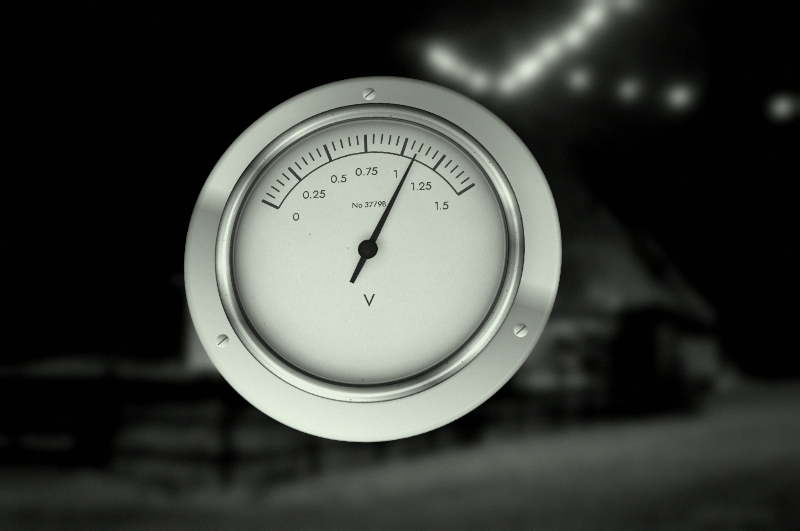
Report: 1.1 (V)
